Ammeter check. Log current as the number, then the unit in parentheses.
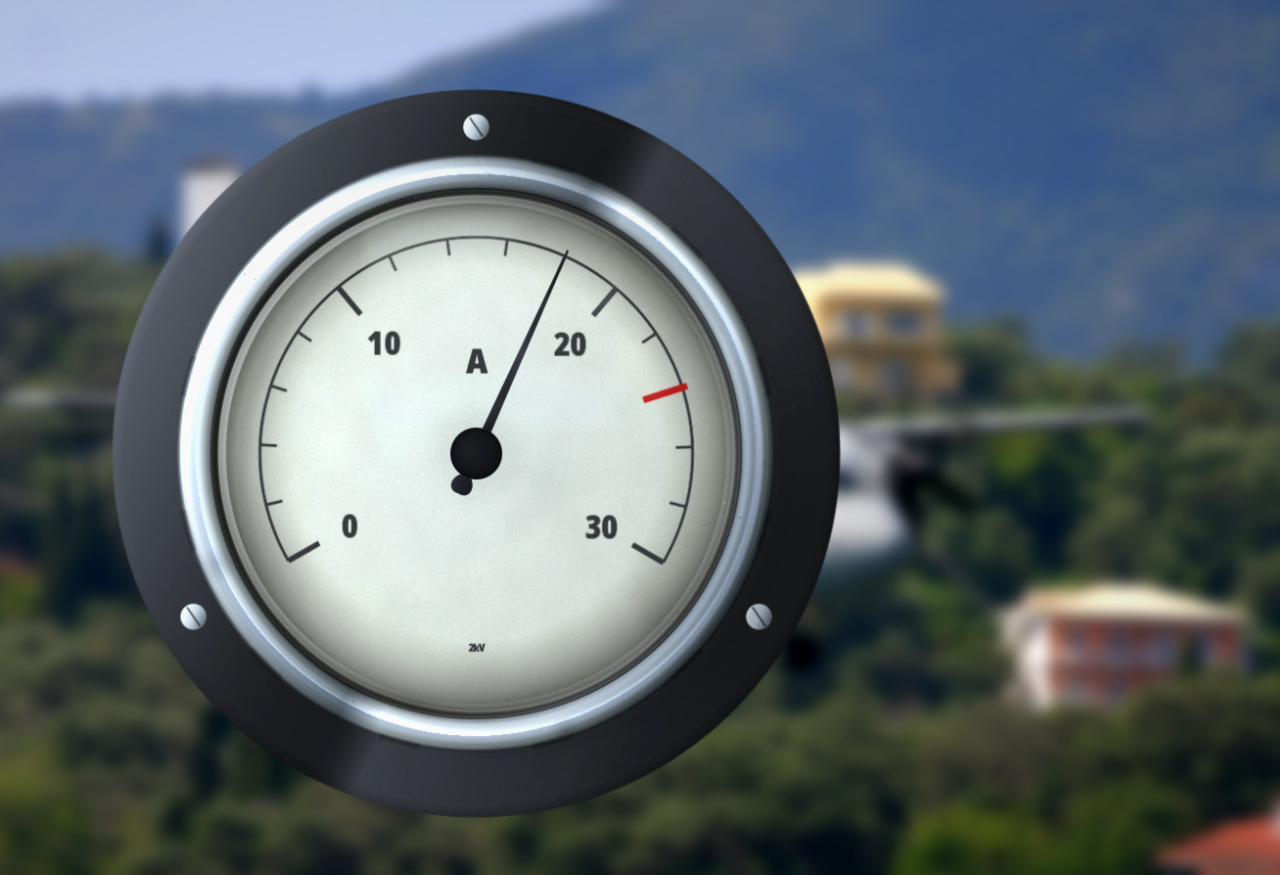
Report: 18 (A)
